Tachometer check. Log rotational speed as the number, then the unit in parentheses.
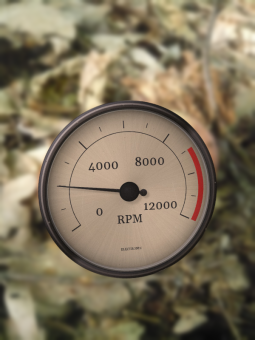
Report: 2000 (rpm)
